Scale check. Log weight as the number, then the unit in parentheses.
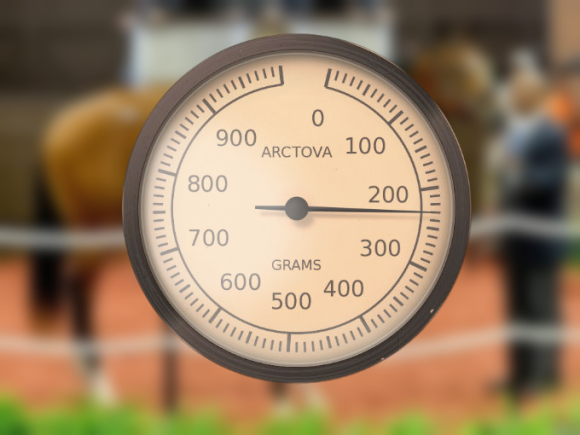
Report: 230 (g)
